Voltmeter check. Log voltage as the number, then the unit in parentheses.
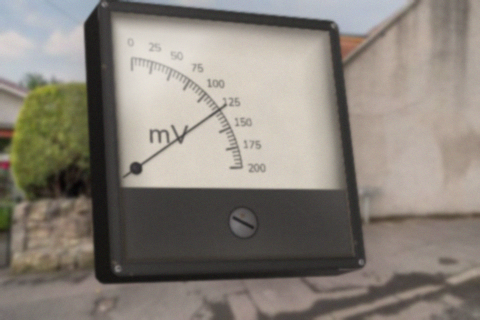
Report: 125 (mV)
